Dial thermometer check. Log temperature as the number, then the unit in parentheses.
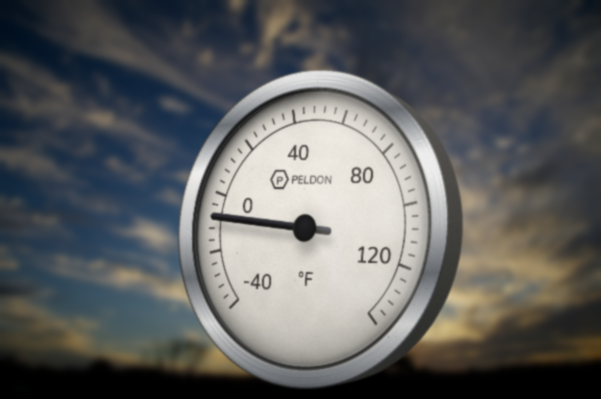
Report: -8 (°F)
